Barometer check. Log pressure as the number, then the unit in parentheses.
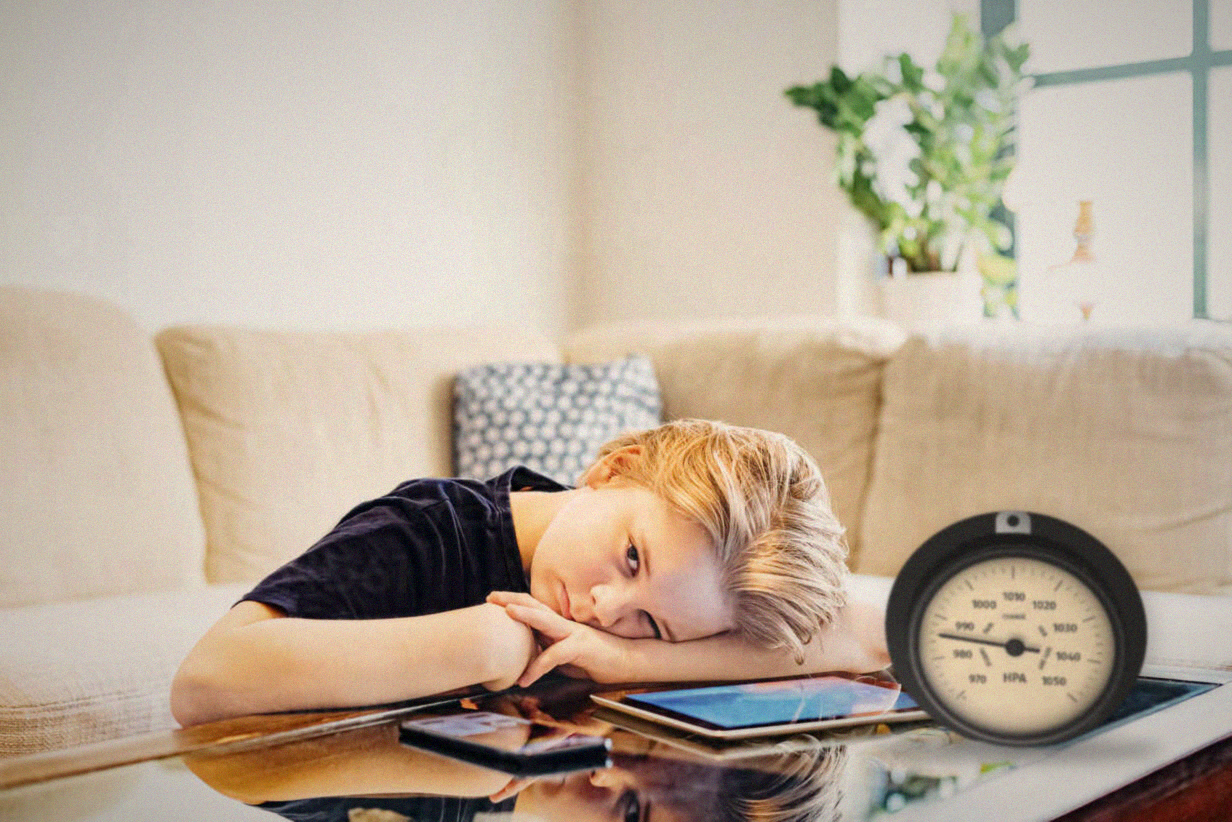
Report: 986 (hPa)
